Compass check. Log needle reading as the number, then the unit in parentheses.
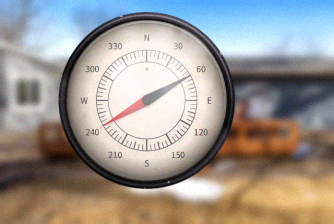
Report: 240 (°)
